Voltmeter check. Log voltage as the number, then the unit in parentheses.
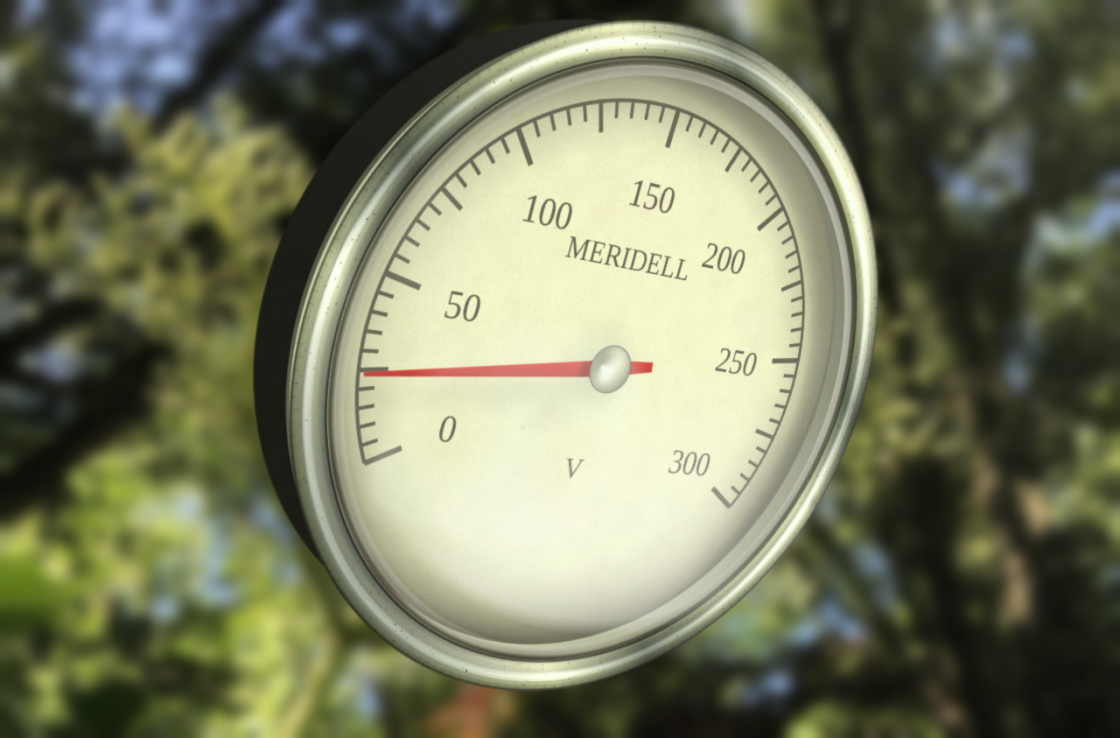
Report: 25 (V)
